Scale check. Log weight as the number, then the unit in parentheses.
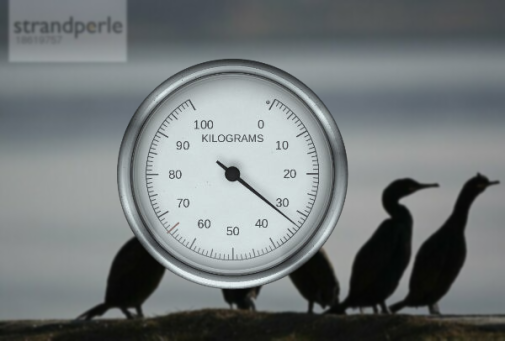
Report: 33 (kg)
